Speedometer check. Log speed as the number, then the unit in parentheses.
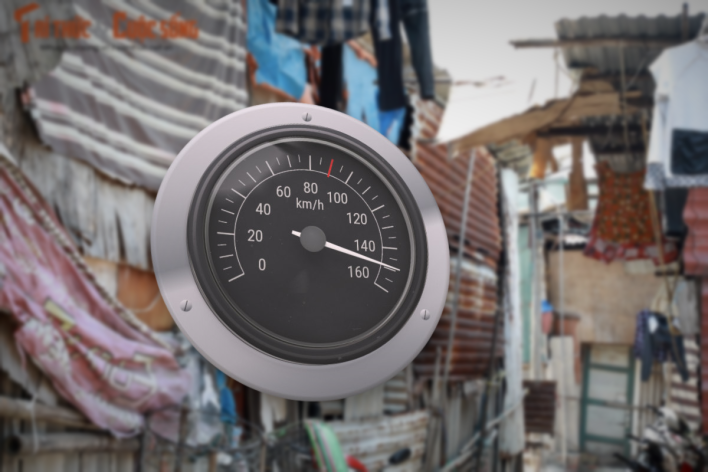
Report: 150 (km/h)
